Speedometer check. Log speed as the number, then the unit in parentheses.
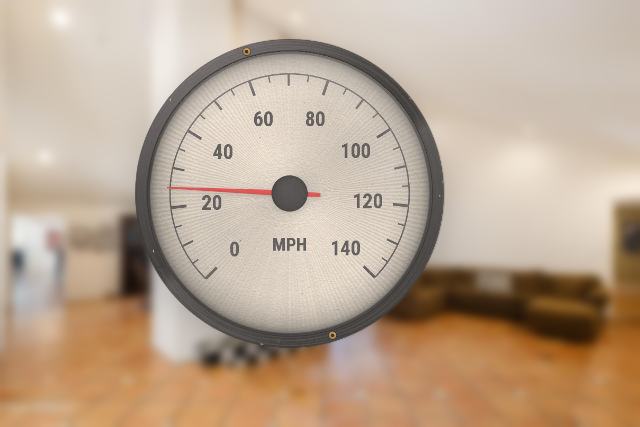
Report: 25 (mph)
